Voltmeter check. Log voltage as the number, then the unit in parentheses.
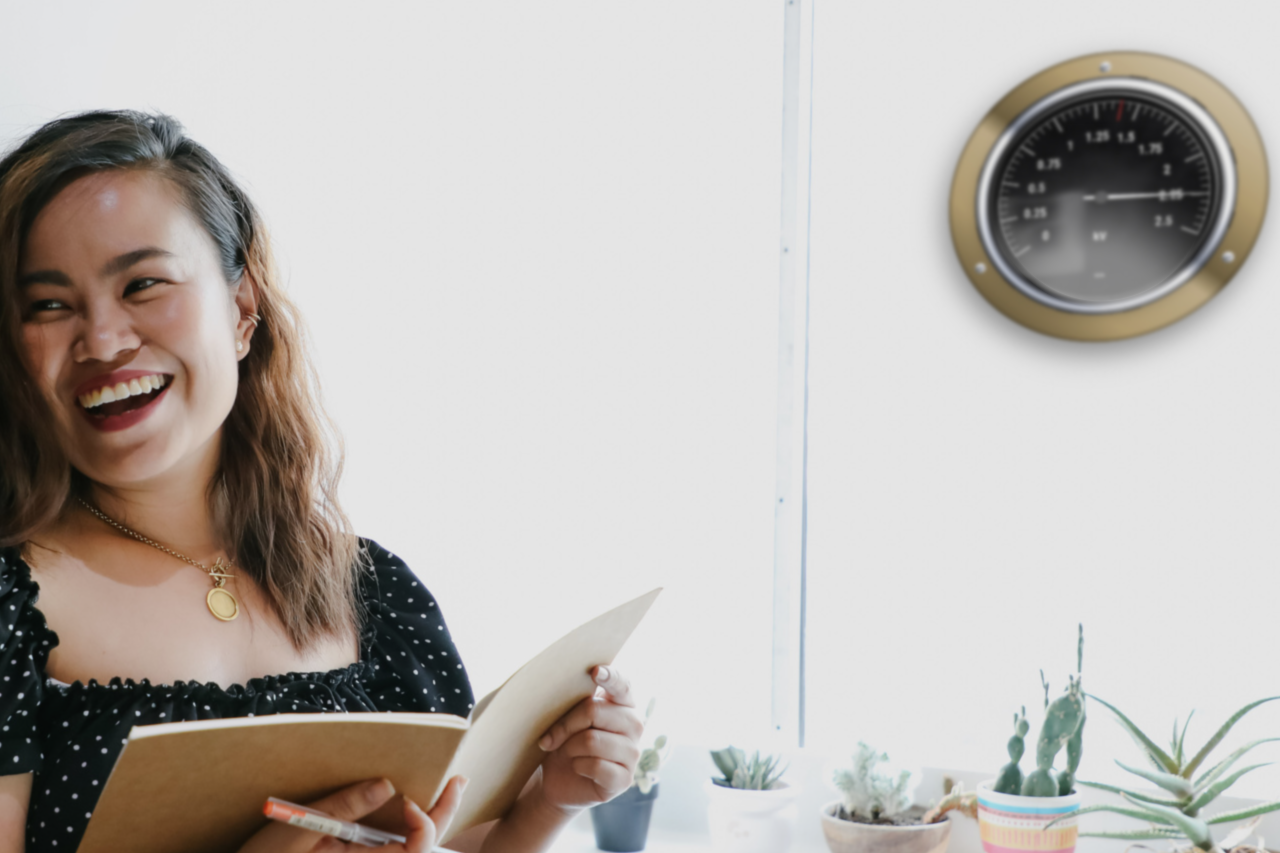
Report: 2.25 (kV)
